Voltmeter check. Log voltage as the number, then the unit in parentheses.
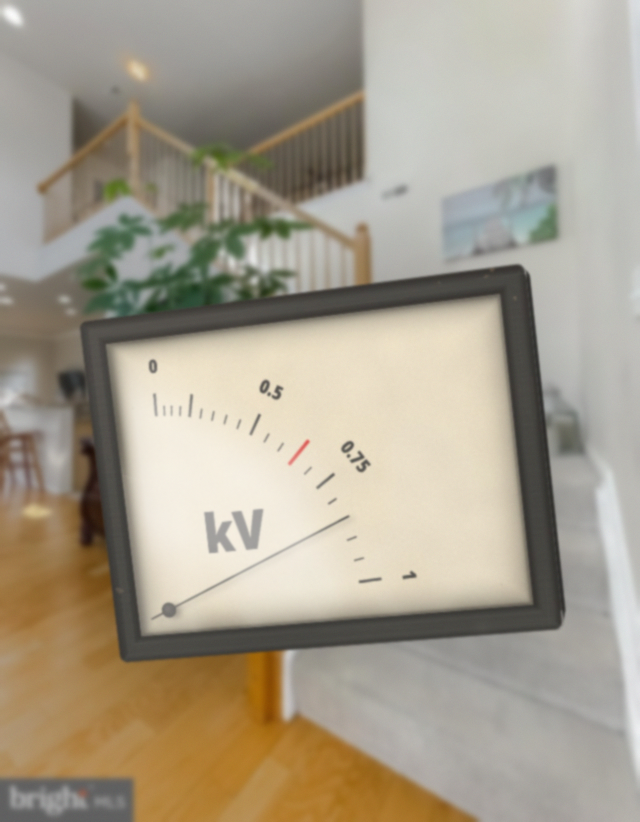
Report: 0.85 (kV)
